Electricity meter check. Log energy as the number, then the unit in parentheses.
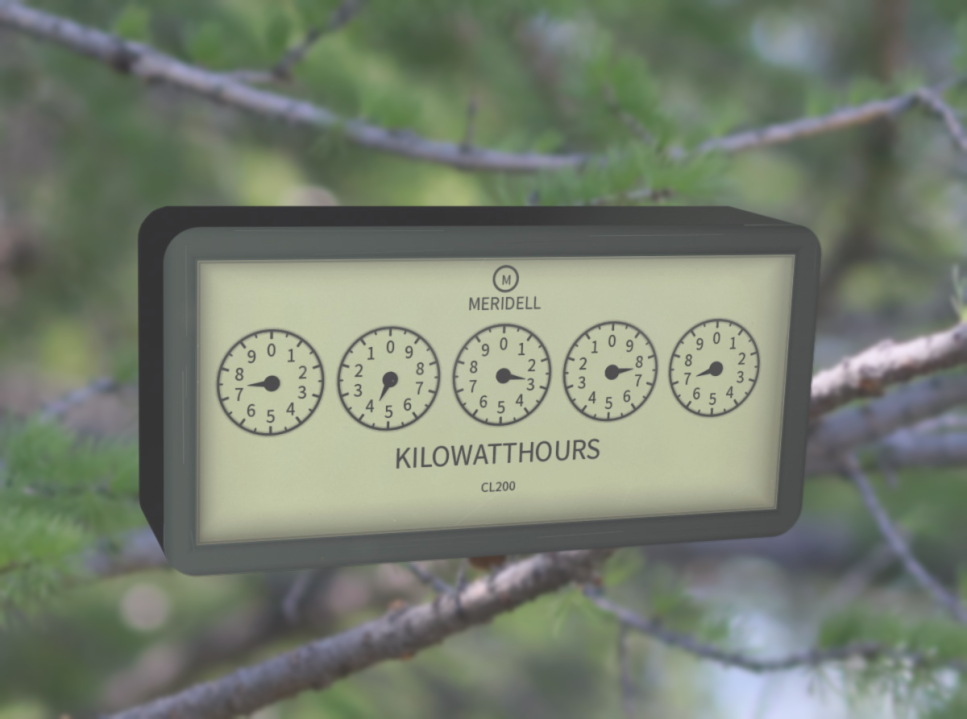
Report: 74277 (kWh)
